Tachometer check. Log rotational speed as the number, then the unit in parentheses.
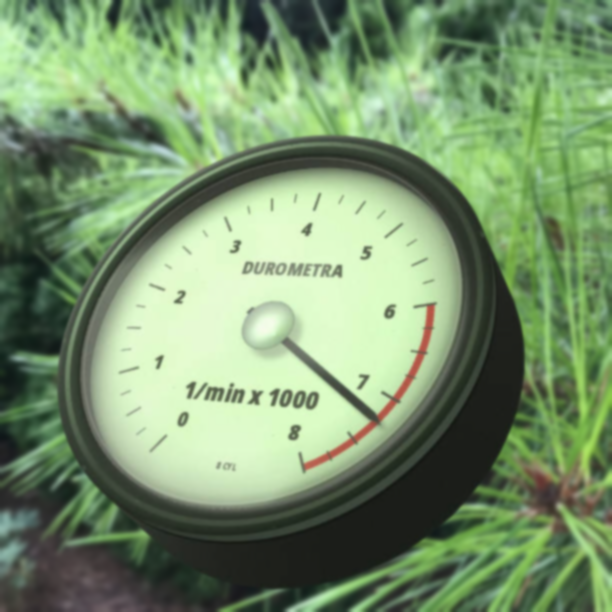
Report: 7250 (rpm)
